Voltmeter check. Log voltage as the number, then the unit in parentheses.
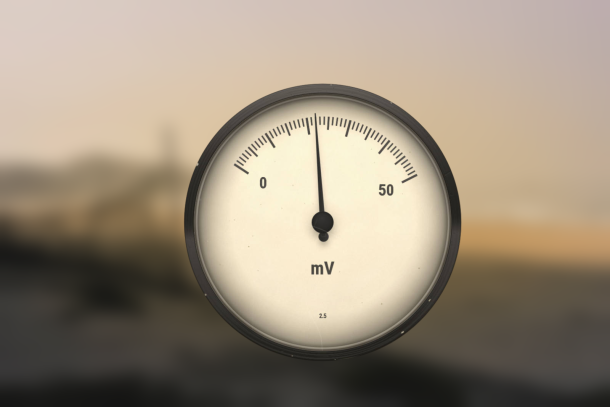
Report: 22 (mV)
